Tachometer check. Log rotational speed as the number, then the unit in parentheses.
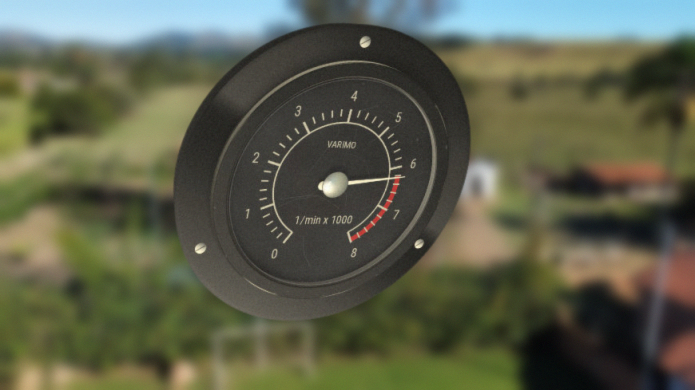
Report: 6200 (rpm)
